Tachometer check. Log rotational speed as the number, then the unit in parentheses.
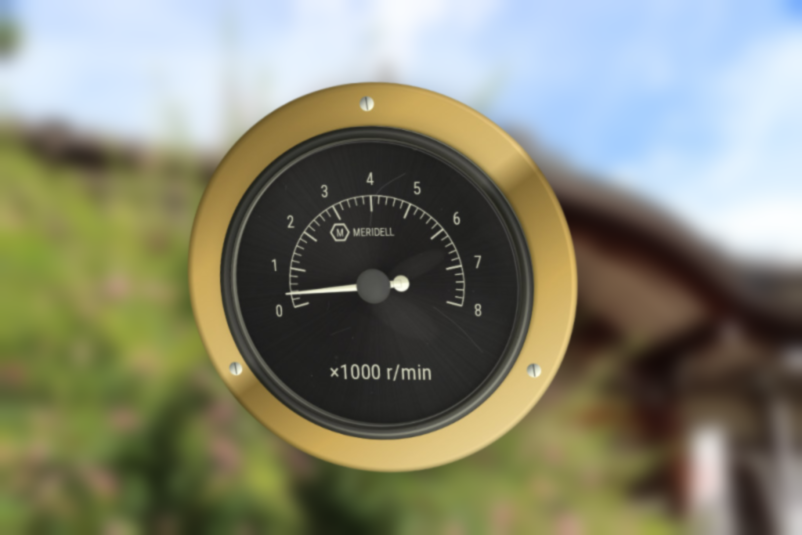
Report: 400 (rpm)
